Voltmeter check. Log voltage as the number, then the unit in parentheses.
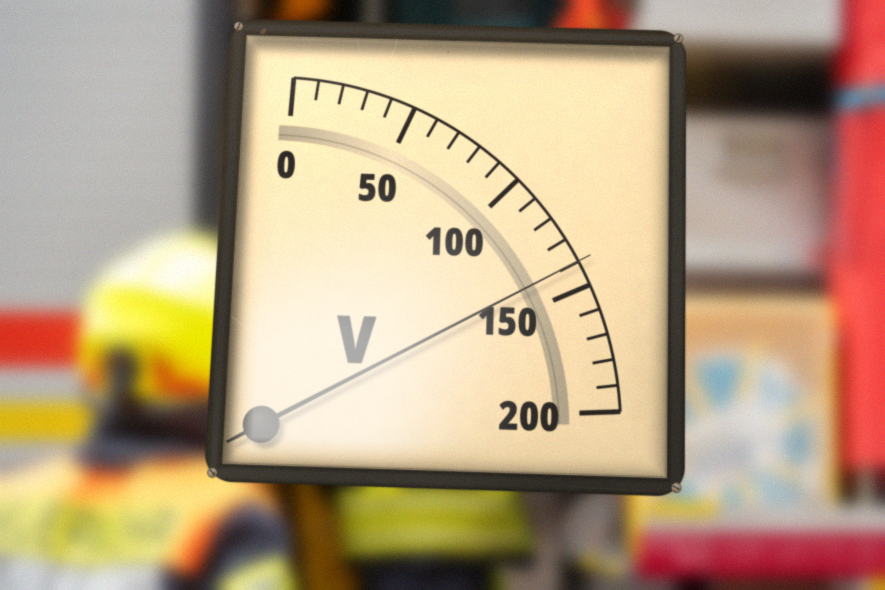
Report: 140 (V)
